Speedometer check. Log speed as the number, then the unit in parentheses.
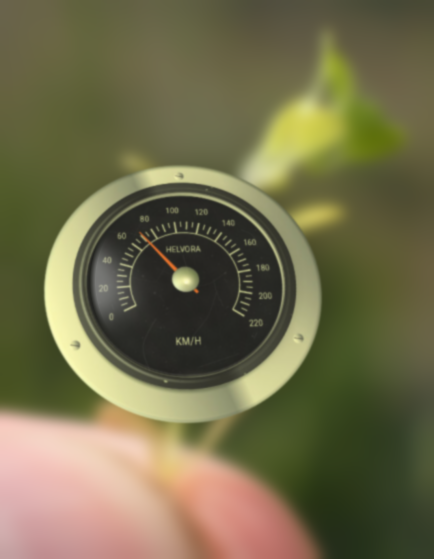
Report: 70 (km/h)
